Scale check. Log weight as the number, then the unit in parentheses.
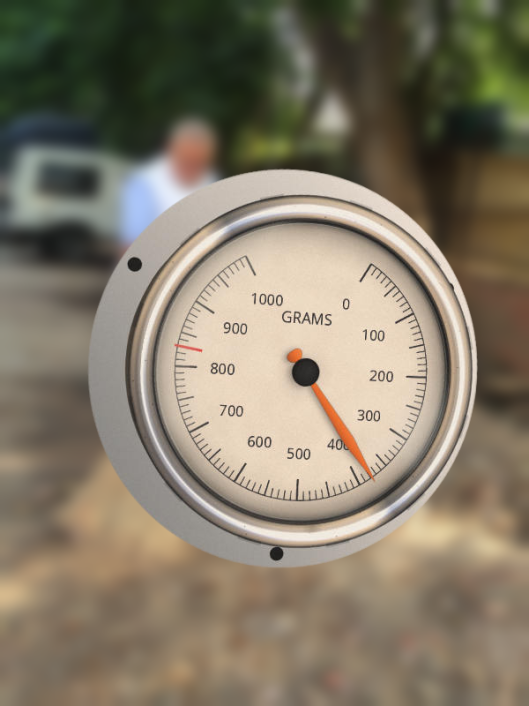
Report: 380 (g)
